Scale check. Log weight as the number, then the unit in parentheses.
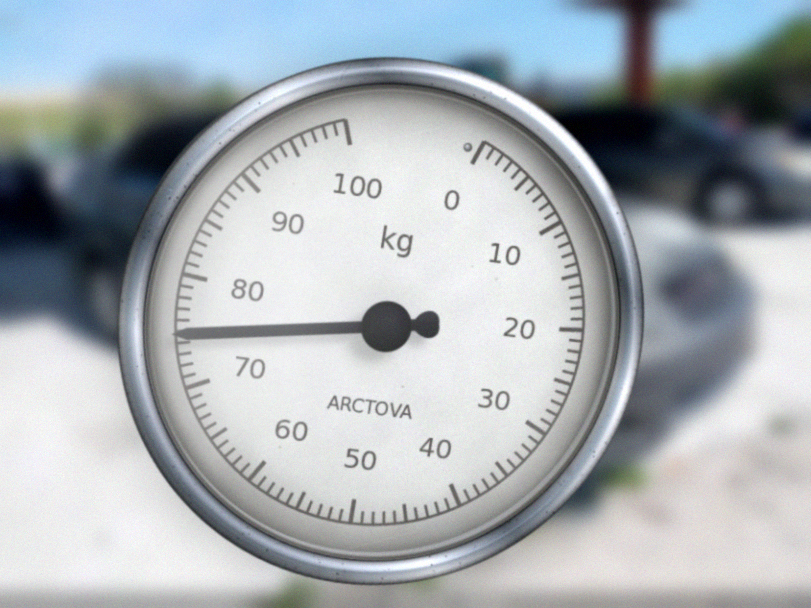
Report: 75 (kg)
